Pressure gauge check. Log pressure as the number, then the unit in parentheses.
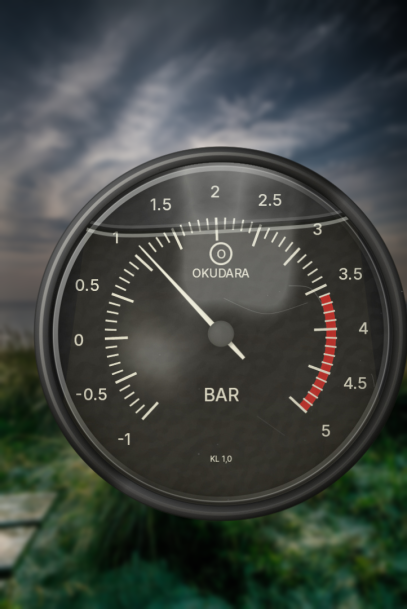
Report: 1.1 (bar)
